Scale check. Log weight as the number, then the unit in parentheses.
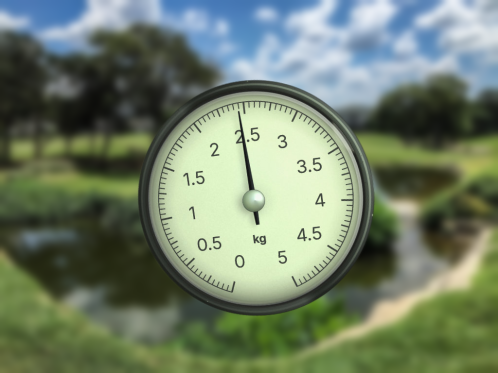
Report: 2.45 (kg)
